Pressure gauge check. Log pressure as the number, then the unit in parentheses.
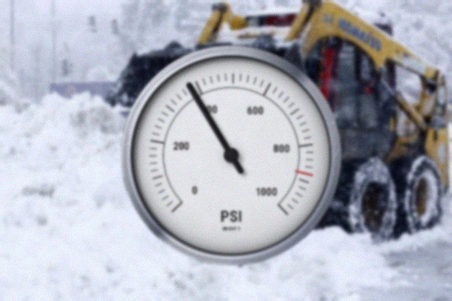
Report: 380 (psi)
